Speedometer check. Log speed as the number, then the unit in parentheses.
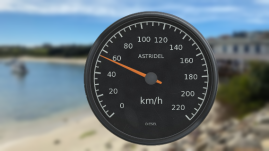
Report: 55 (km/h)
